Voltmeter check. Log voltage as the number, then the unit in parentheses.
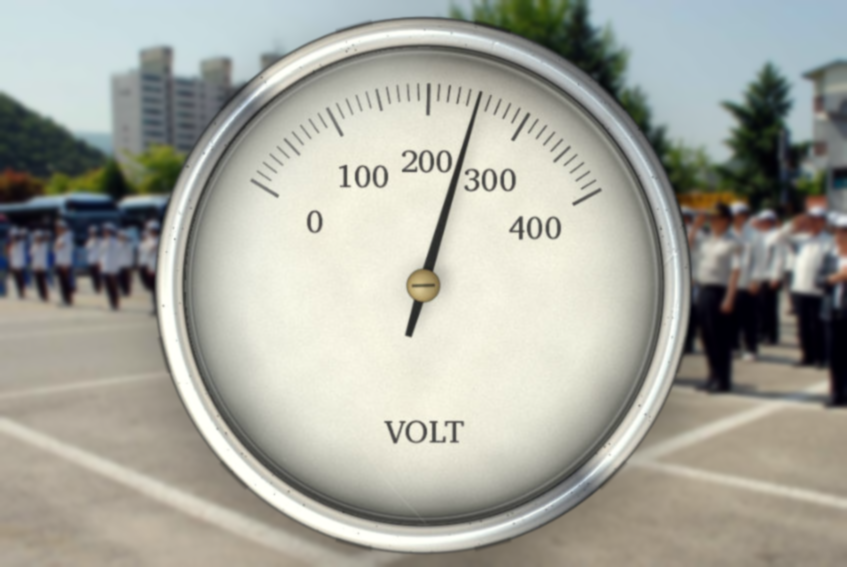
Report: 250 (V)
